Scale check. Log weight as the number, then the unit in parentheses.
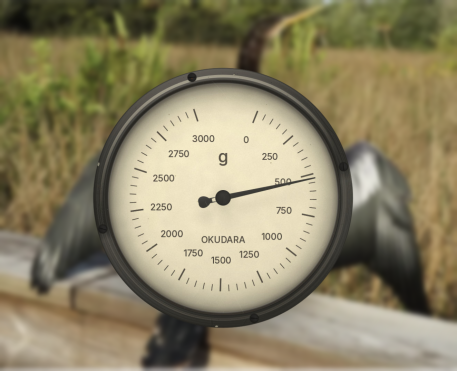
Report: 525 (g)
